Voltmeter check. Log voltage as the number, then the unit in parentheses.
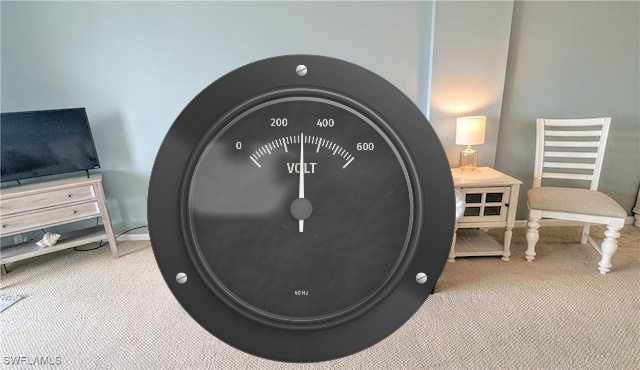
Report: 300 (V)
